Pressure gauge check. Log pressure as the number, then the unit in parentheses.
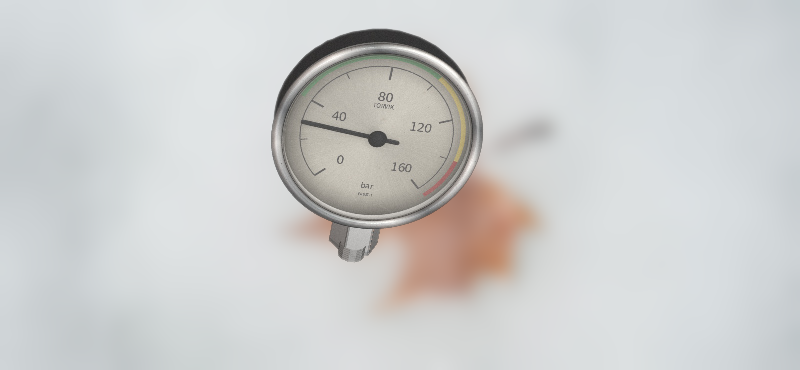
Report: 30 (bar)
